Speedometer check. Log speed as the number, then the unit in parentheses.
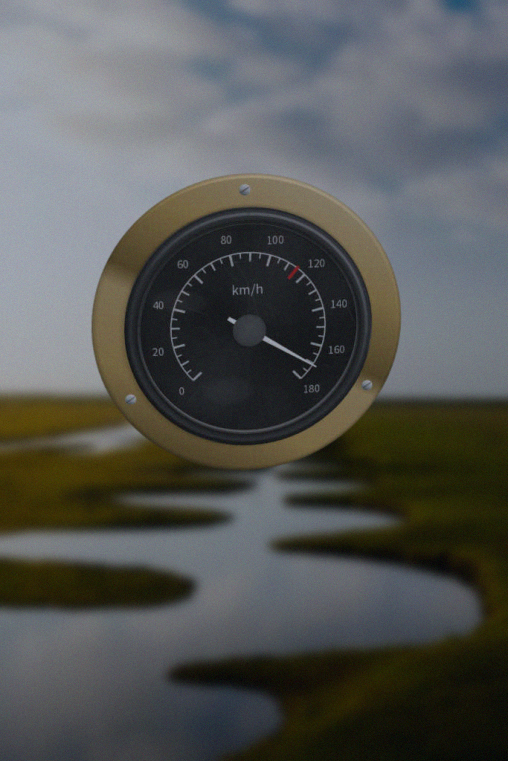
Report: 170 (km/h)
